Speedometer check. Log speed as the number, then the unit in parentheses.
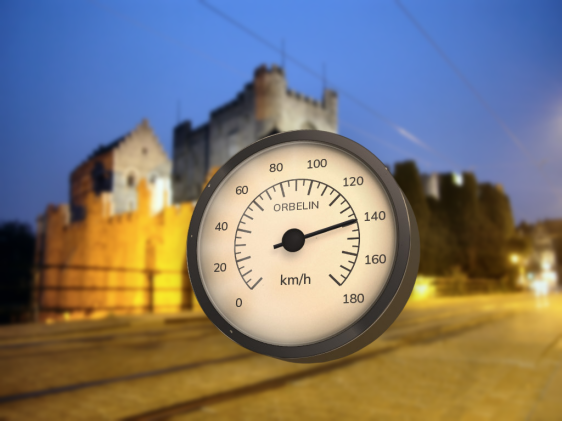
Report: 140 (km/h)
